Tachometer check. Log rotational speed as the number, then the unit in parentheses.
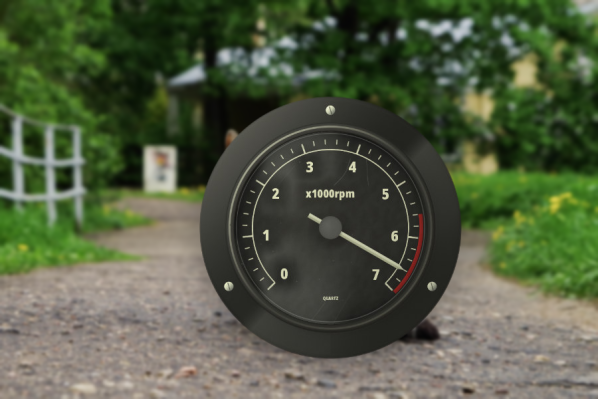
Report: 6600 (rpm)
